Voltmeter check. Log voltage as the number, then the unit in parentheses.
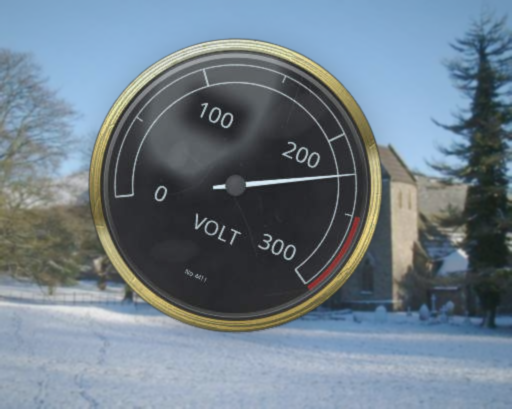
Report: 225 (V)
